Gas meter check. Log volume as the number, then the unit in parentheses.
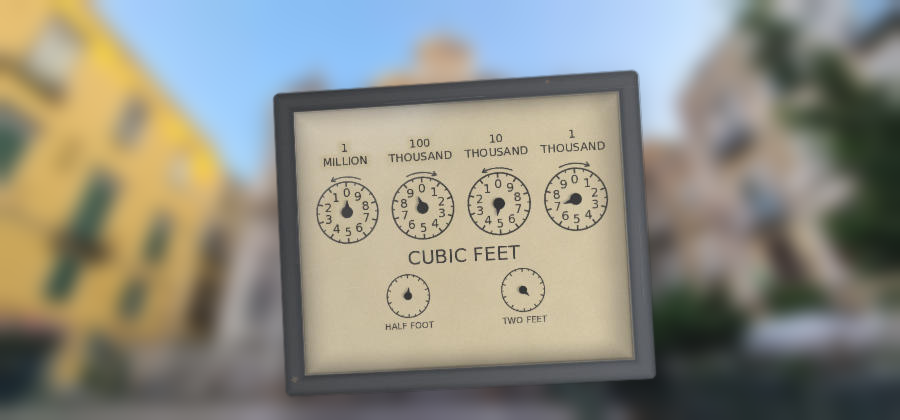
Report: 994700 (ft³)
